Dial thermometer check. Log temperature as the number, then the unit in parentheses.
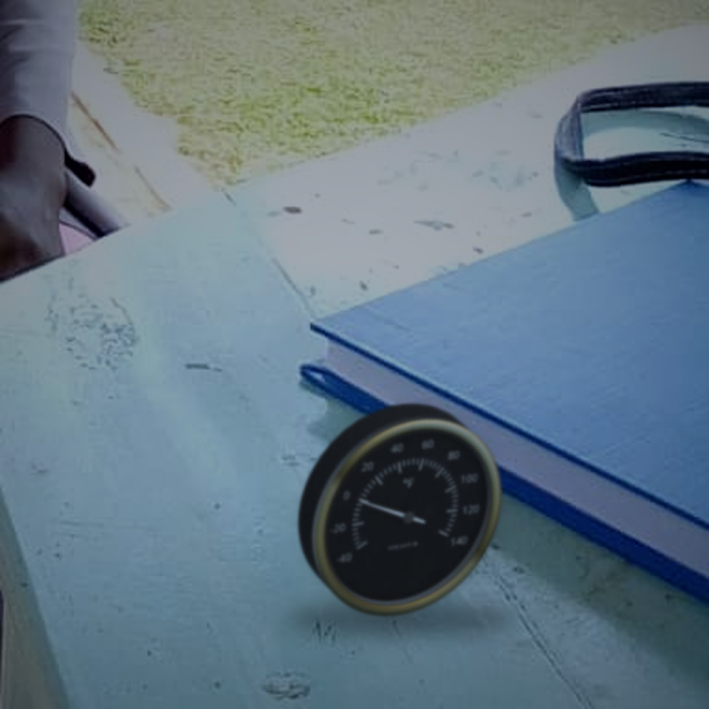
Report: 0 (°F)
